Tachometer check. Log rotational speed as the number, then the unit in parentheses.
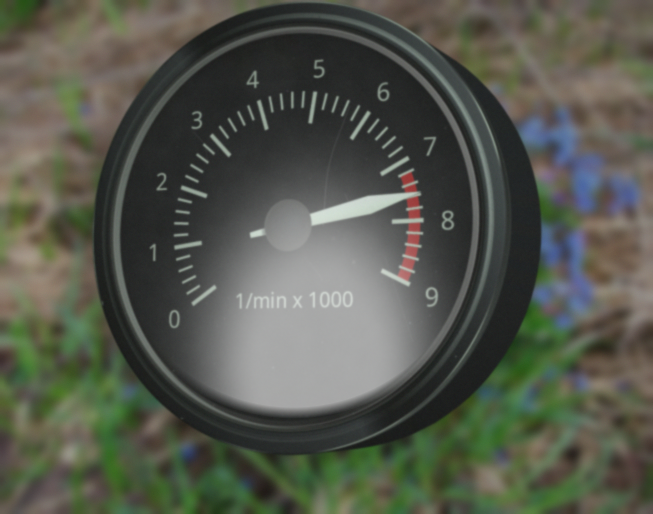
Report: 7600 (rpm)
